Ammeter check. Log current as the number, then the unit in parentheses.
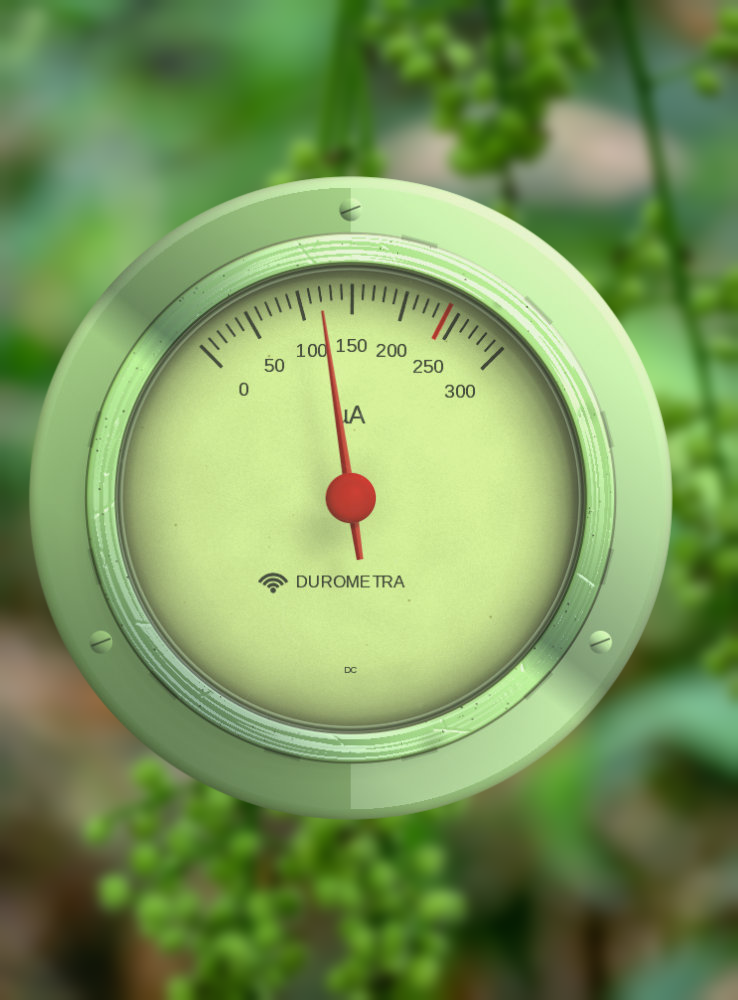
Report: 120 (µA)
